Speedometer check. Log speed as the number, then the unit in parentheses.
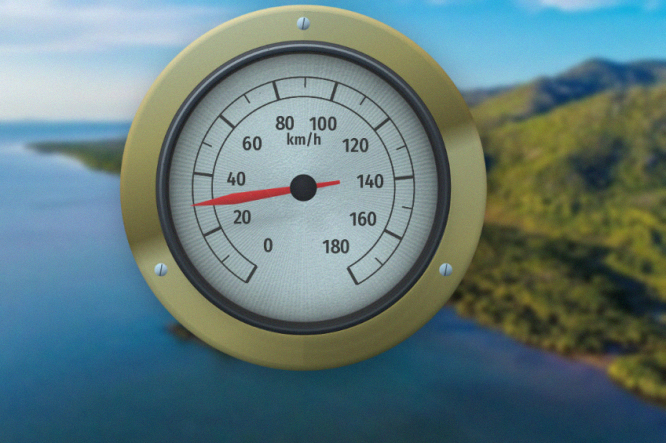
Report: 30 (km/h)
